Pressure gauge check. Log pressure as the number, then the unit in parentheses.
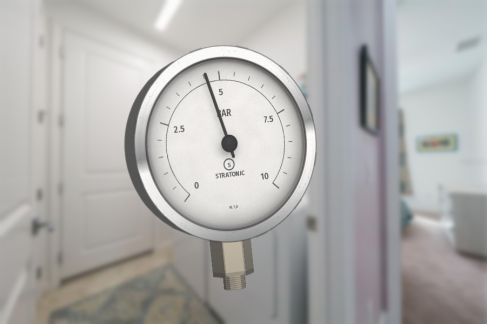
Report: 4.5 (bar)
